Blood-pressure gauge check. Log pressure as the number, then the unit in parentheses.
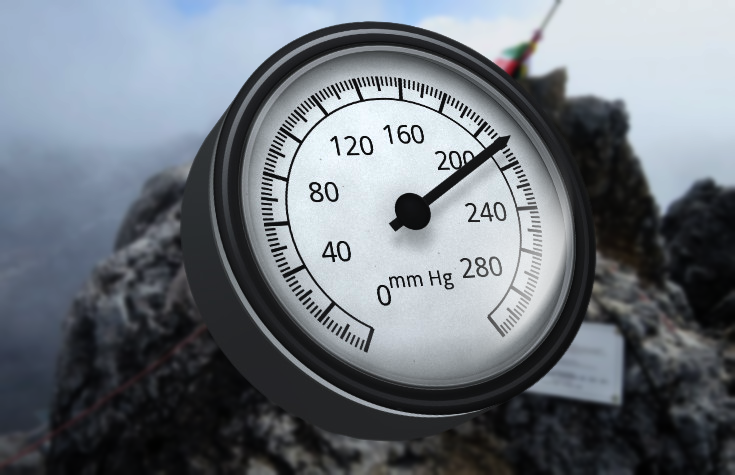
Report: 210 (mmHg)
